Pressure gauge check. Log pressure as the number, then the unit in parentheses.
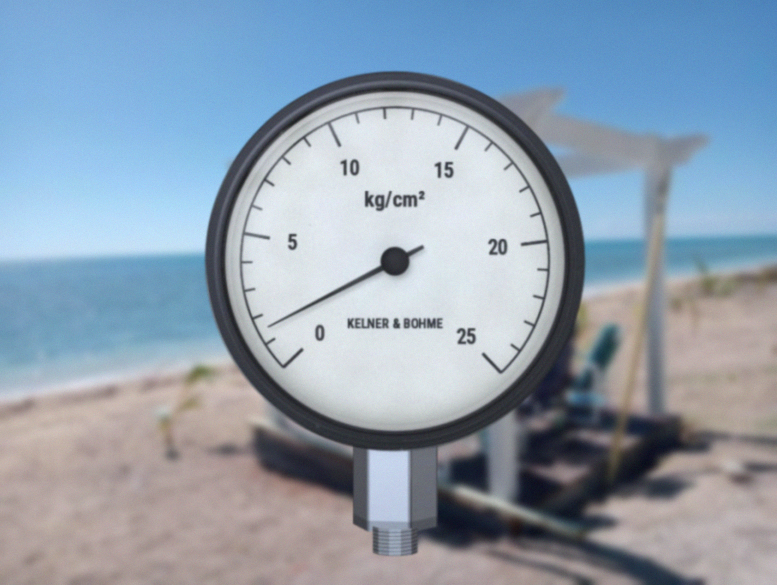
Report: 1.5 (kg/cm²)
